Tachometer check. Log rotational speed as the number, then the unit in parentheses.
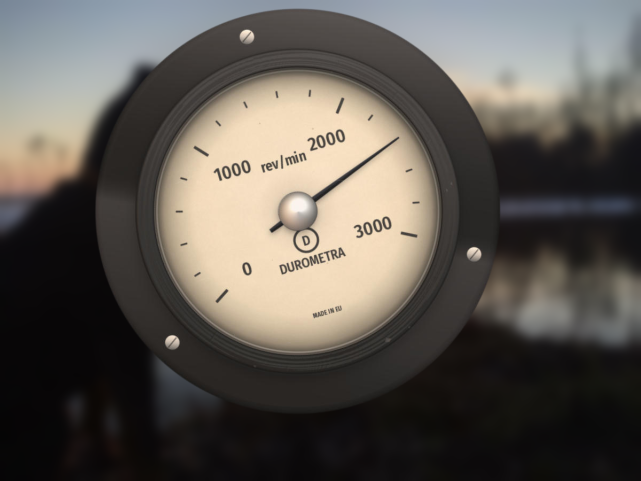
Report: 2400 (rpm)
